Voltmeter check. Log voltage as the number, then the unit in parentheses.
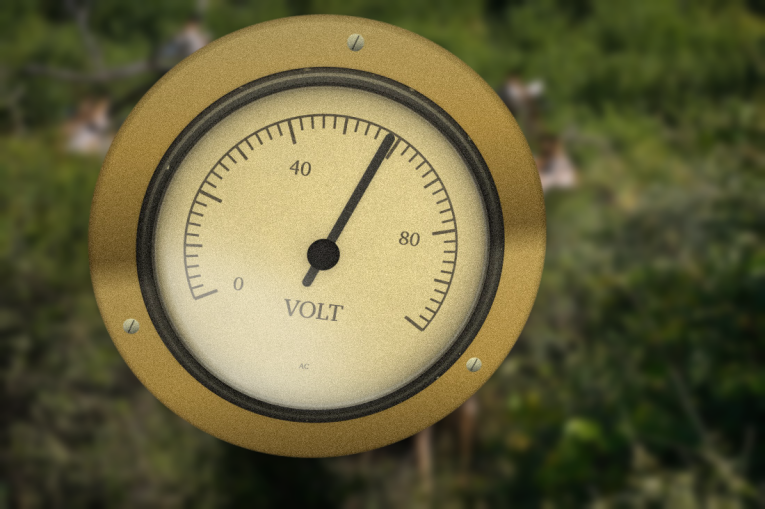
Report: 58 (V)
